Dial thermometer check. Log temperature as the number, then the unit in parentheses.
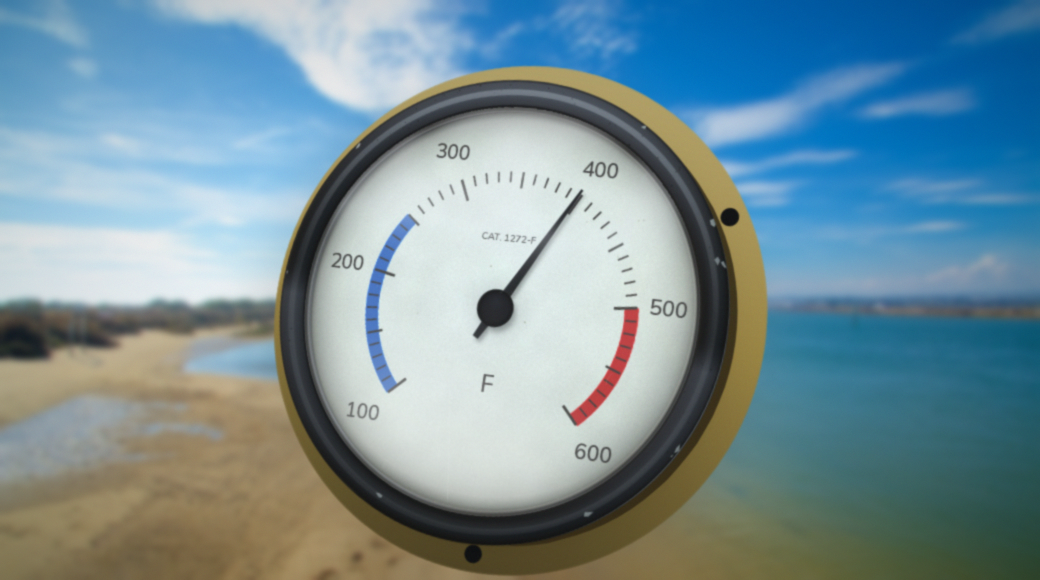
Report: 400 (°F)
